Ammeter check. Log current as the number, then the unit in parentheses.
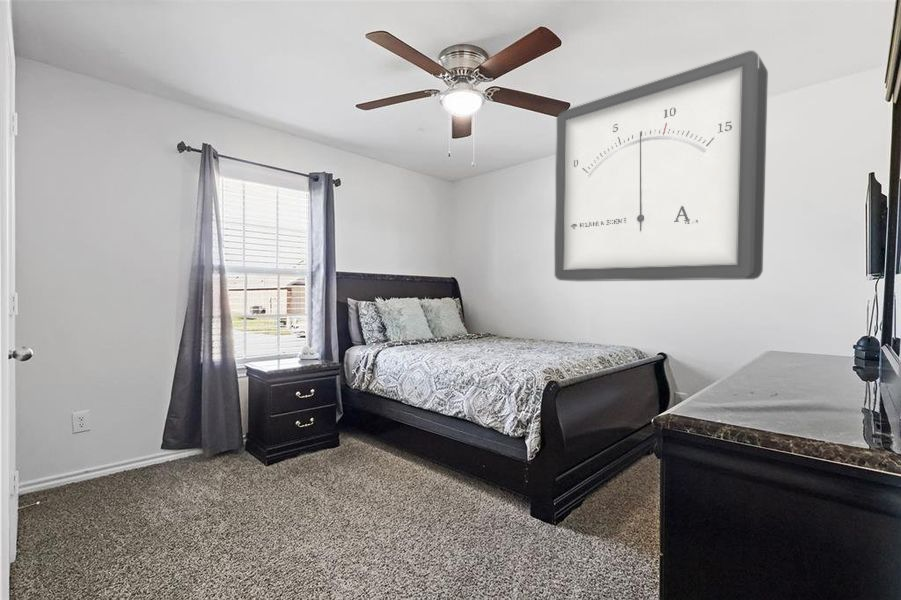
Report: 7.5 (A)
